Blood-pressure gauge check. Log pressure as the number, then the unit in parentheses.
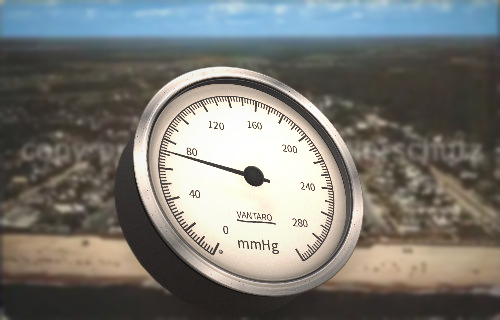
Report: 70 (mmHg)
